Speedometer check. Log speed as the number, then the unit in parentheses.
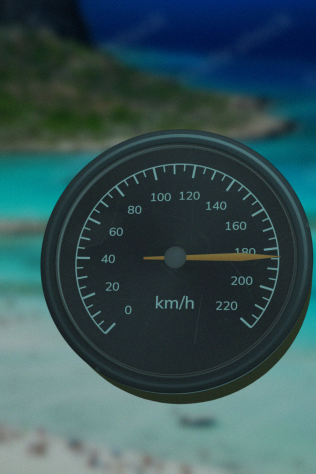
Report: 185 (km/h)
